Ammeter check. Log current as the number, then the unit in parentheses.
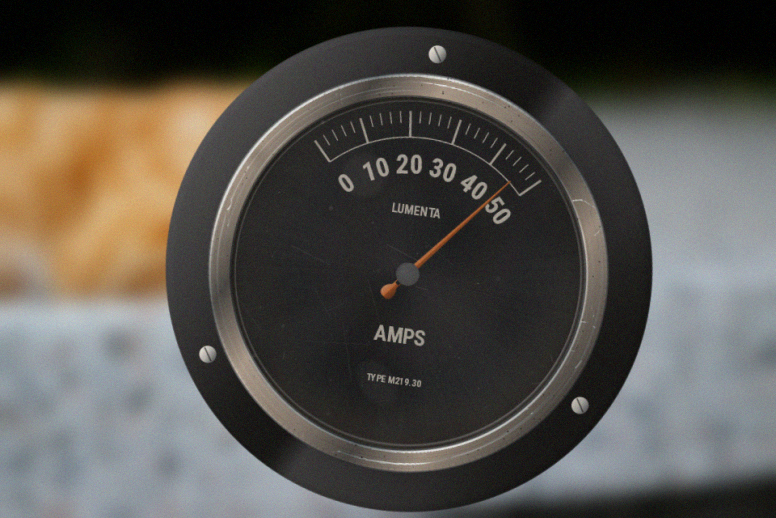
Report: 46 (A)
